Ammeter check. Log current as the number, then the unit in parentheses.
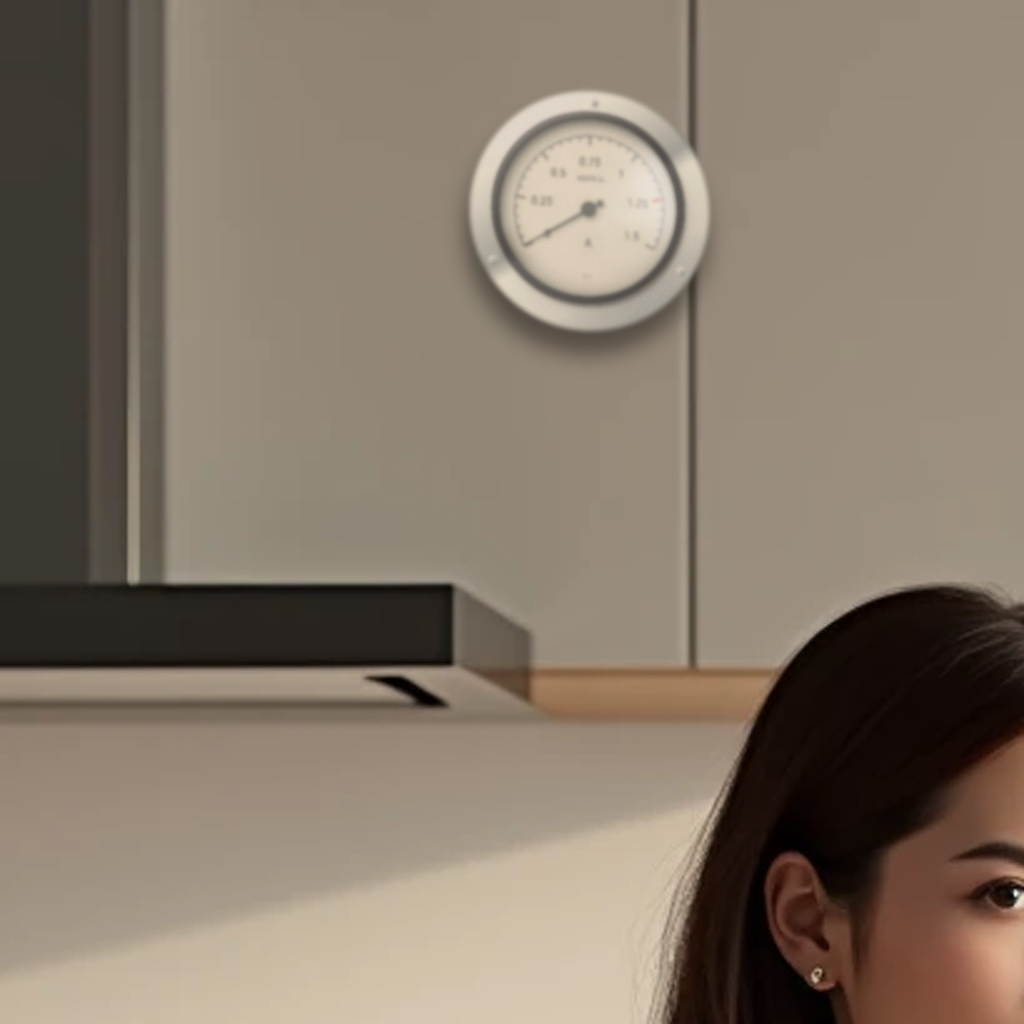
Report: 0 (A)
